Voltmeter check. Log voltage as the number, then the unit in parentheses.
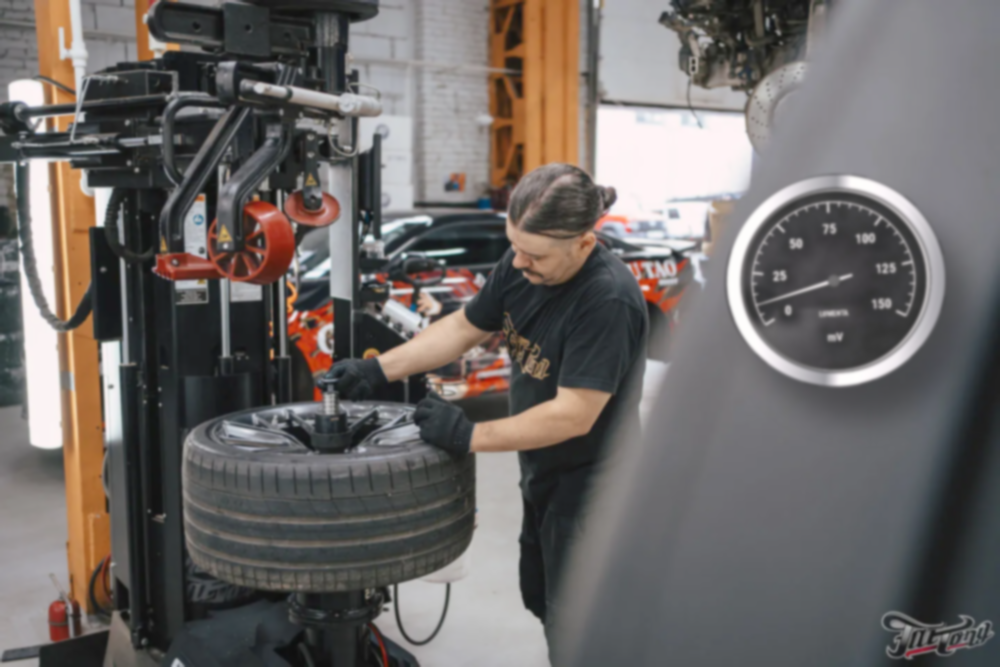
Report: 10 (mV)
